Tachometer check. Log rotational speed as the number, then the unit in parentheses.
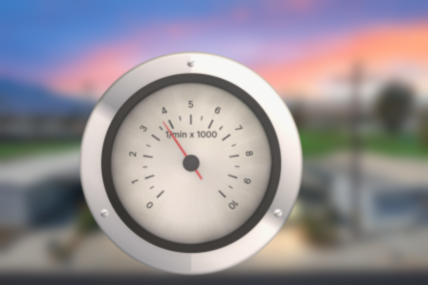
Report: 3750 (rpm)
